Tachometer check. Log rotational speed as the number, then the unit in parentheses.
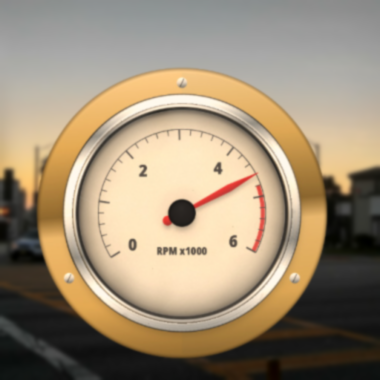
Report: 4600 (rpm)
